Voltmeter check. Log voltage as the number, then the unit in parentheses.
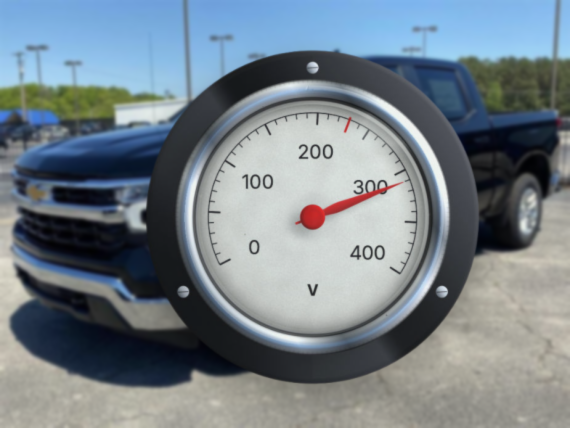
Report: 310 (V)
